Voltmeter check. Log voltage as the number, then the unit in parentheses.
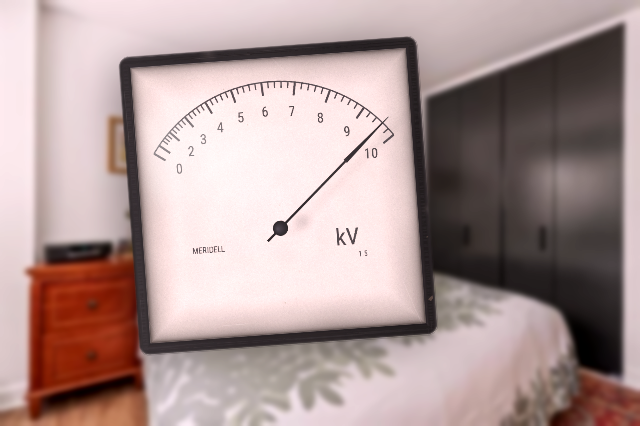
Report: 9.6 (kV)
